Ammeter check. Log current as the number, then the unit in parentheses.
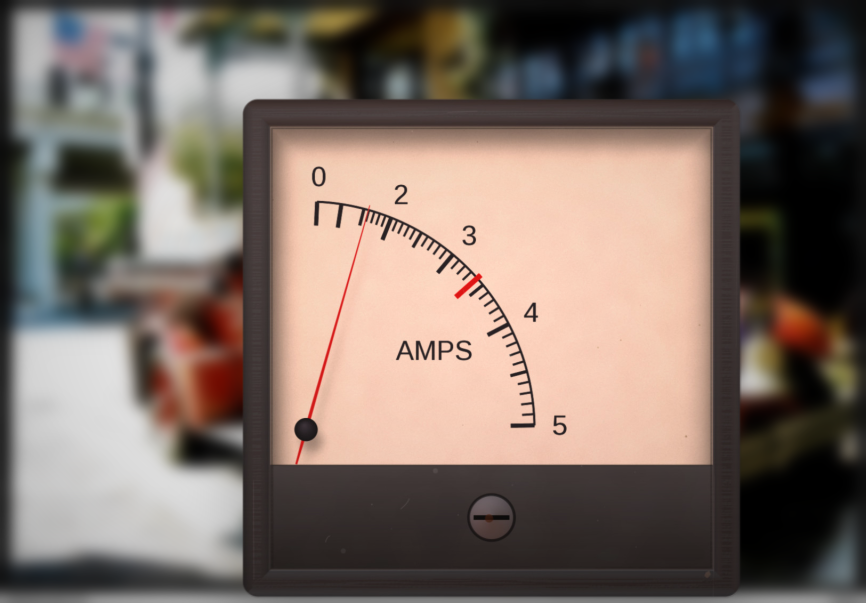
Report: 1.6 (A)
